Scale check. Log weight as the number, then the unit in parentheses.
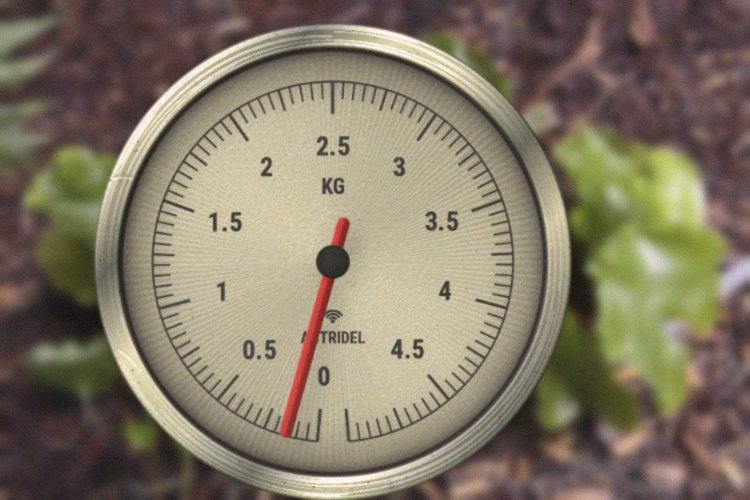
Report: 0.15 (kg)
